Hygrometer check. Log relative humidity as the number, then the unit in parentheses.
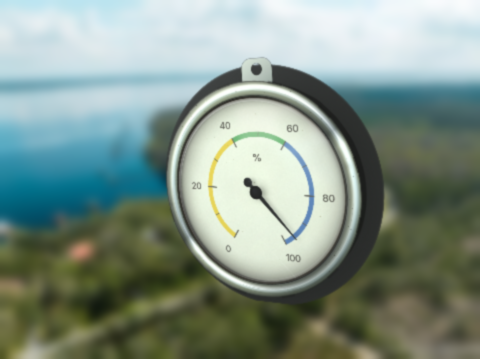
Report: 95 (%)
